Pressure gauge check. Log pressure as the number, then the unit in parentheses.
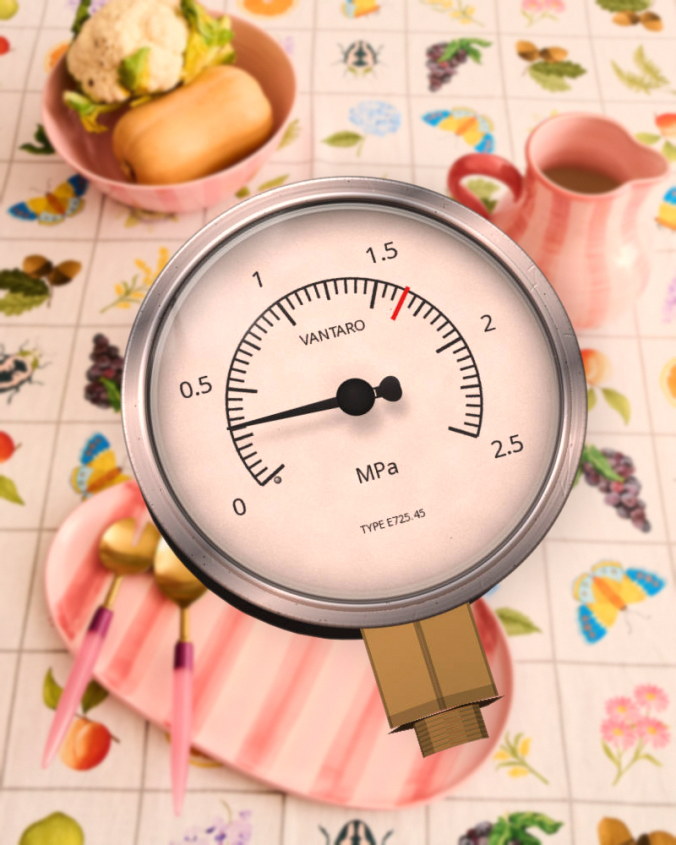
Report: 0.3 (MPa)
